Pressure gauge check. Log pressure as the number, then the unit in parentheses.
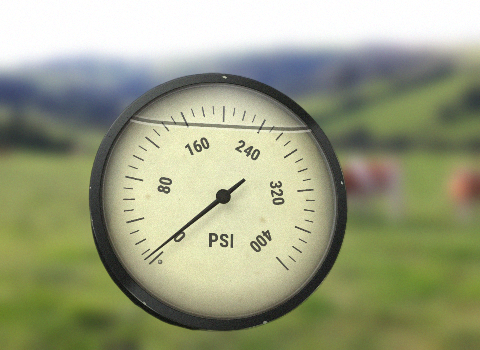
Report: 5 (psi)
